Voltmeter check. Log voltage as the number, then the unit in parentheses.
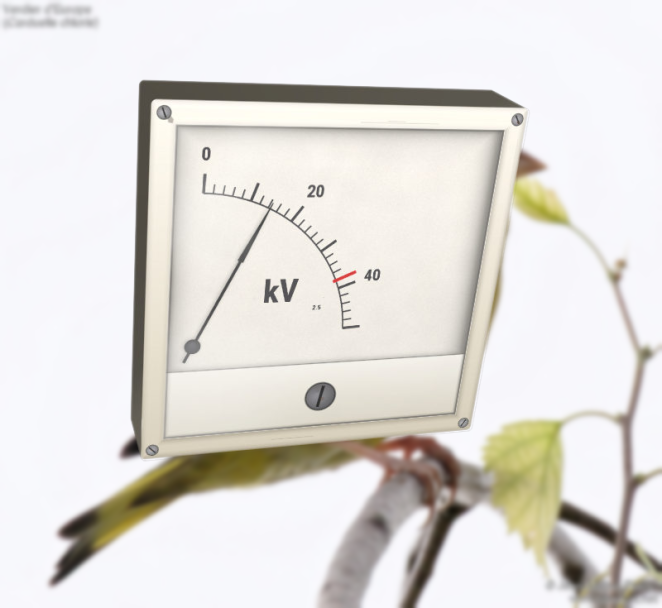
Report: 14 (kV)
